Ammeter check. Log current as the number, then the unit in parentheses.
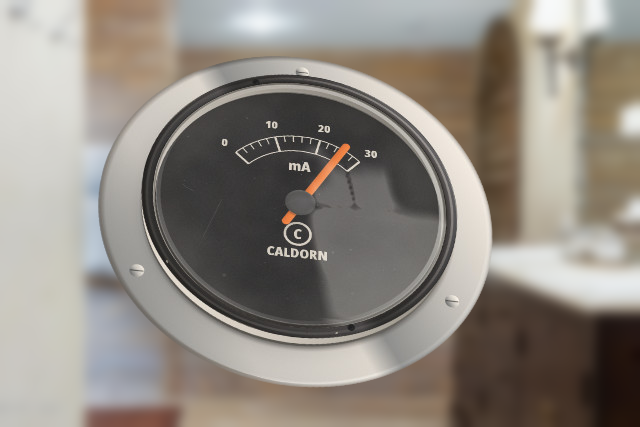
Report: 26 (mA)
